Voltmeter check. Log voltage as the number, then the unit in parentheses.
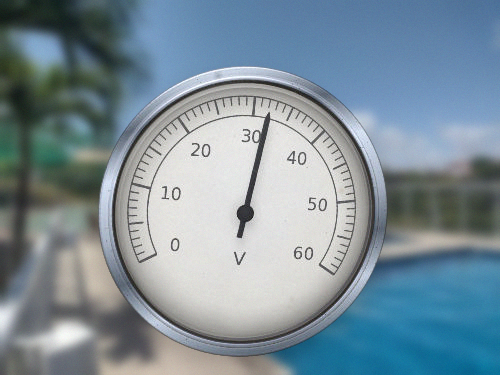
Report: 32 (V)
